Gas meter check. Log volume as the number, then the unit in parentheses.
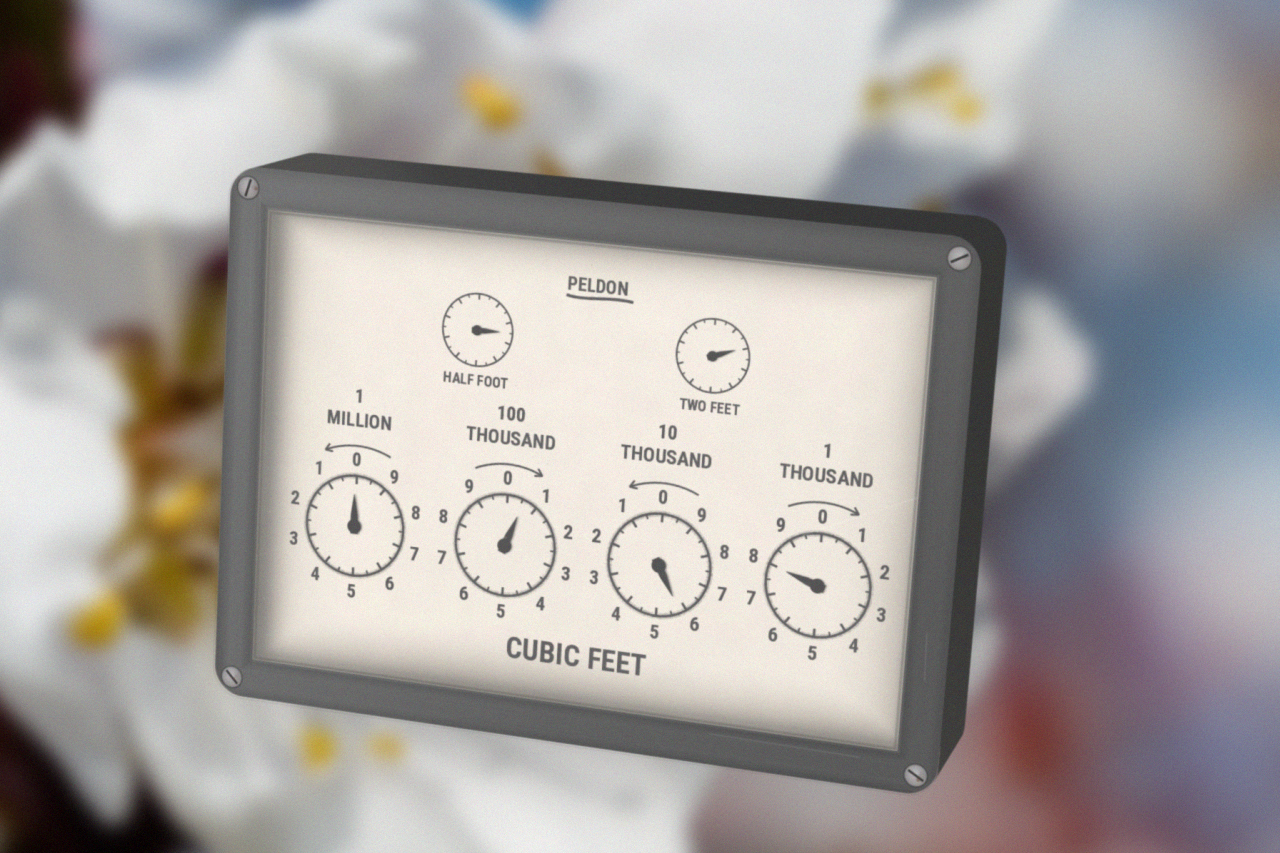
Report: 5800 (ft³)
